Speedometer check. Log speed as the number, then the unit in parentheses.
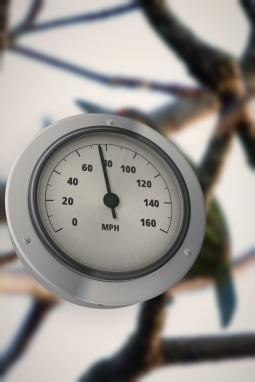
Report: 75 (mph)
